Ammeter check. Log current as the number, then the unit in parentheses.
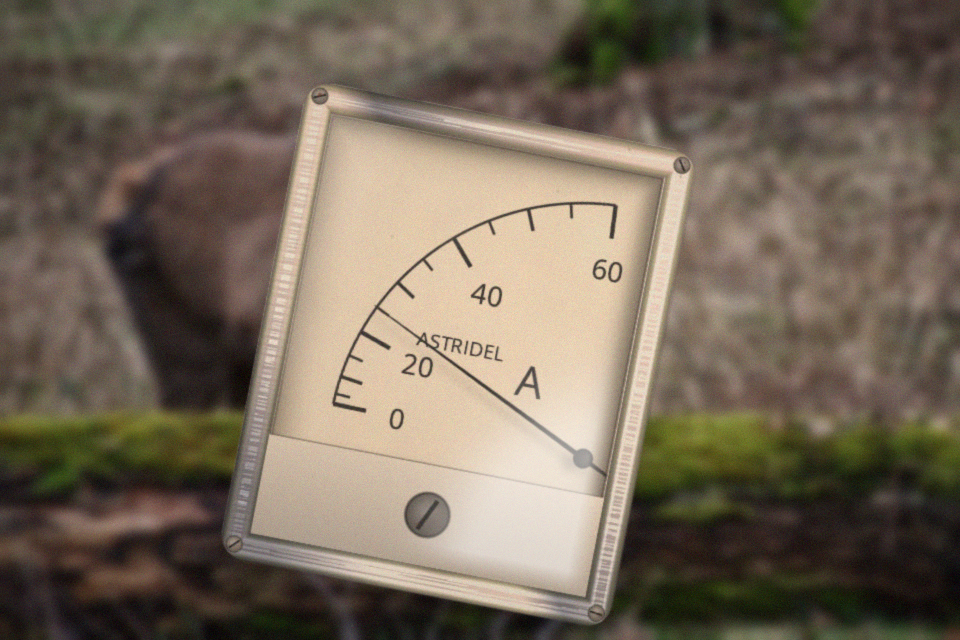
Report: 25 (A)
